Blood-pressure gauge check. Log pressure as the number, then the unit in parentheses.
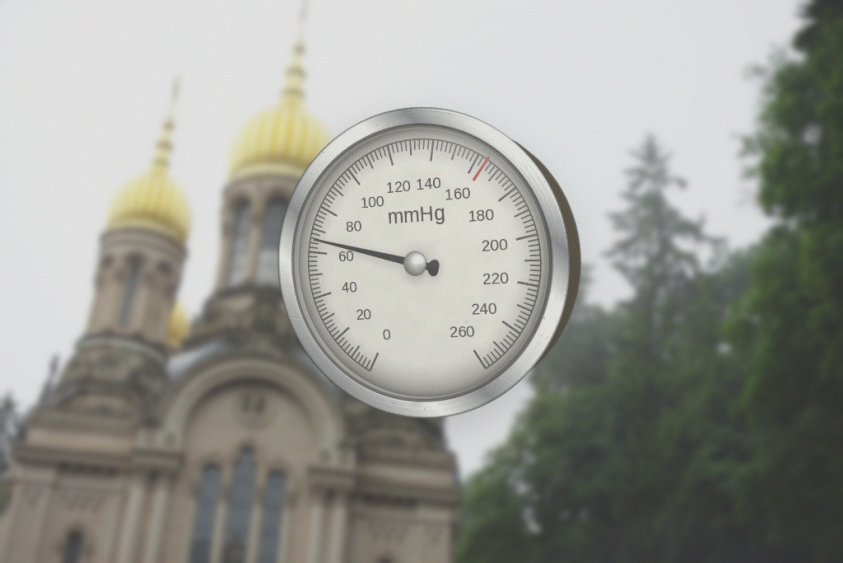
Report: 66 (mmHg)
